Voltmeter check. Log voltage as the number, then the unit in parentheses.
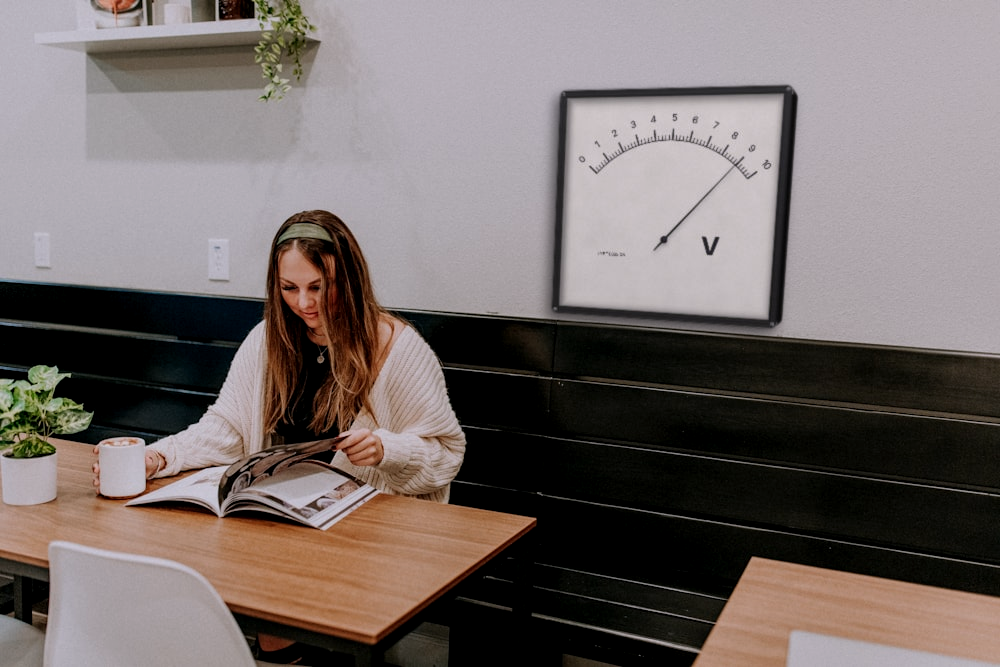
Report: 9 (V)
